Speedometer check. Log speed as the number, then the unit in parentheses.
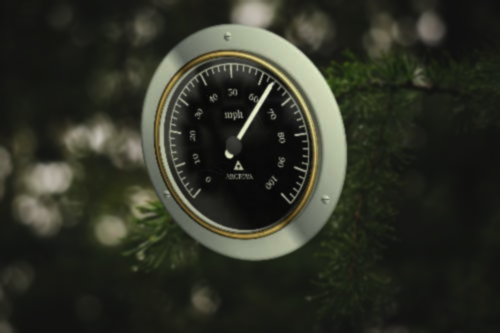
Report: 64 (mph)
